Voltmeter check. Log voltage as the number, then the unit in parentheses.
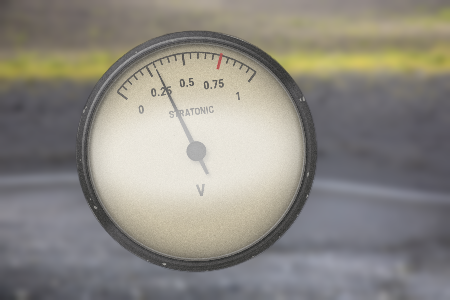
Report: 0.3 (V)
